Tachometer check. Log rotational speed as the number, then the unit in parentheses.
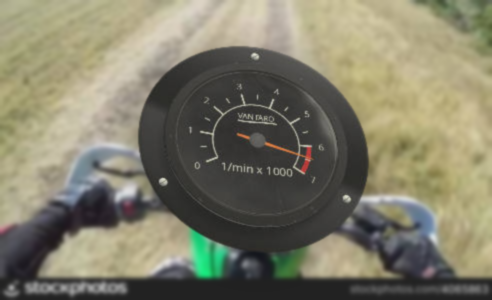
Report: 6500 (rpm)
